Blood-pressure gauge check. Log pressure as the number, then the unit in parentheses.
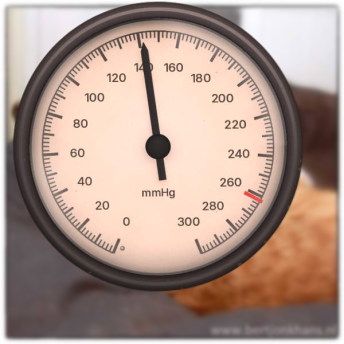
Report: 142 (mmHg)
